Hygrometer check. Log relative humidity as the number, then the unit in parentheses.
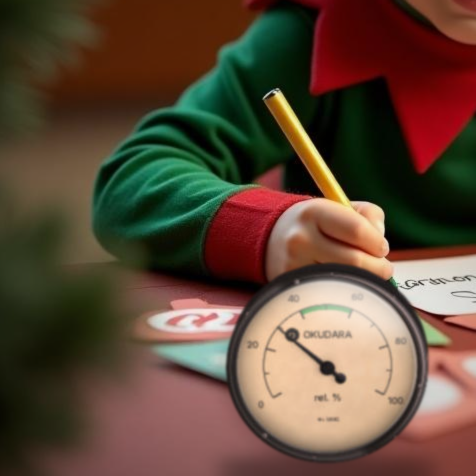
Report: 30 (%)
